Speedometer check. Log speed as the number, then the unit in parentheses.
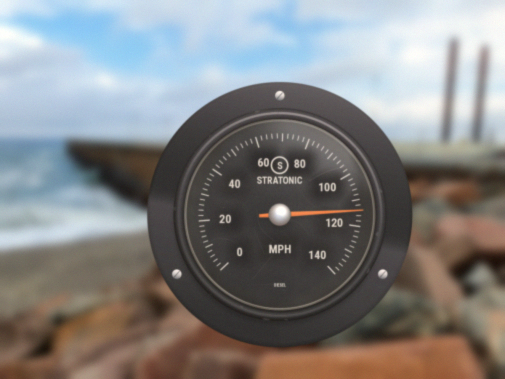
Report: 114 (mph)
